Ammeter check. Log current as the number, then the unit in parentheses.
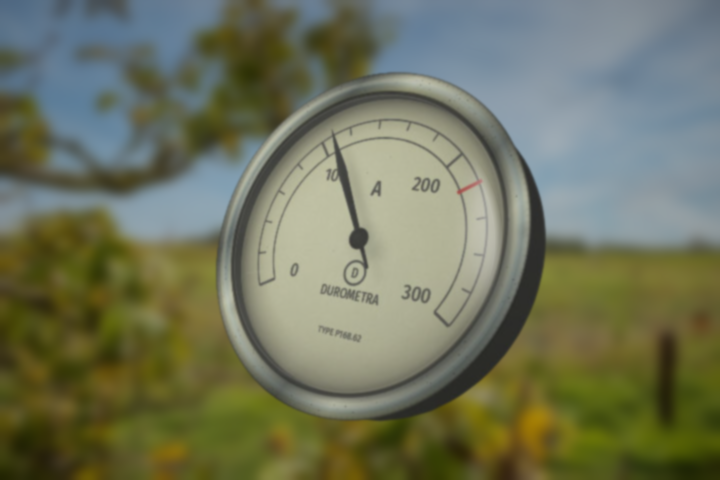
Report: 110 (A)
